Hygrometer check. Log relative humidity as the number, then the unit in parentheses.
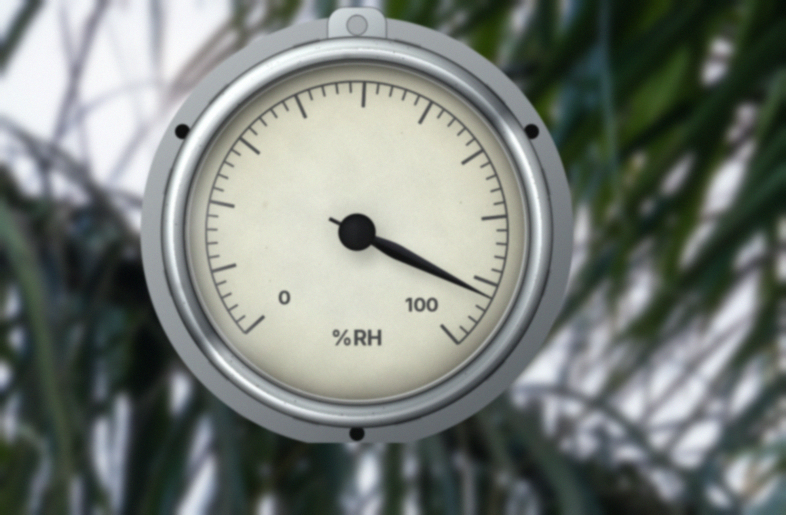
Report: 92 (%)
